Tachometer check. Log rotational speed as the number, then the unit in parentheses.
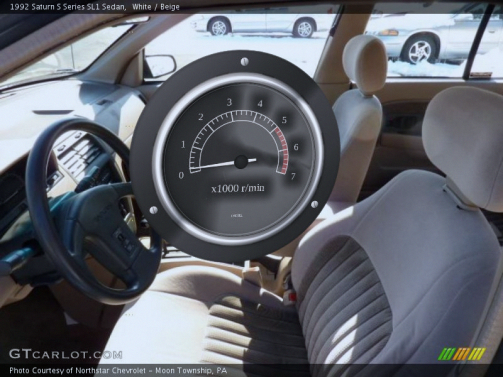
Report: 200 (rpm)
